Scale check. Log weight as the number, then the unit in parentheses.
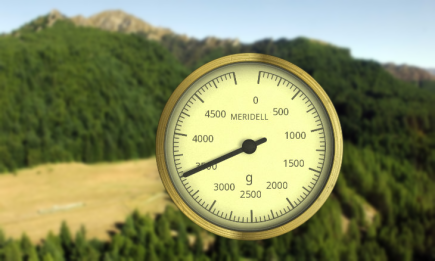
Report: 3500 (g)
